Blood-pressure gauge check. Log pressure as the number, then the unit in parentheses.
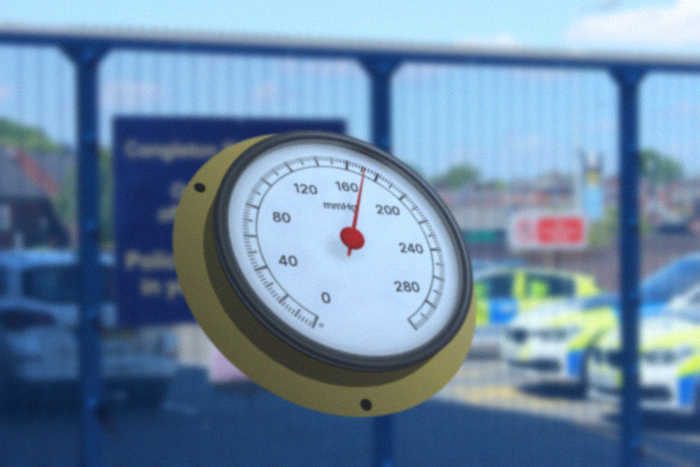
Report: 170 (mmHg)
